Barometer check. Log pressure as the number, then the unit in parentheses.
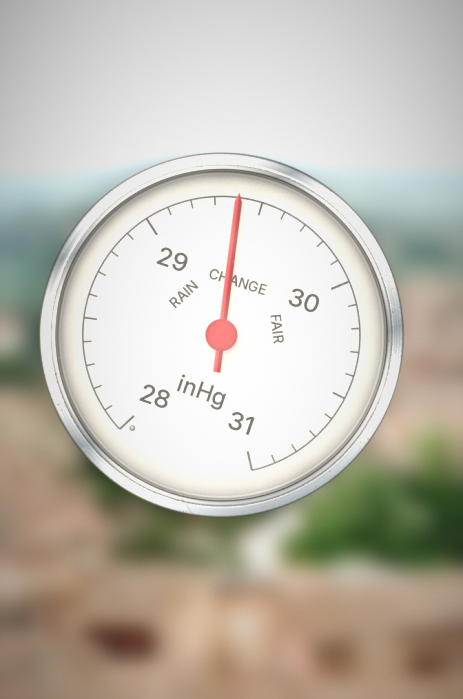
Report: 29.4 (inHg)
